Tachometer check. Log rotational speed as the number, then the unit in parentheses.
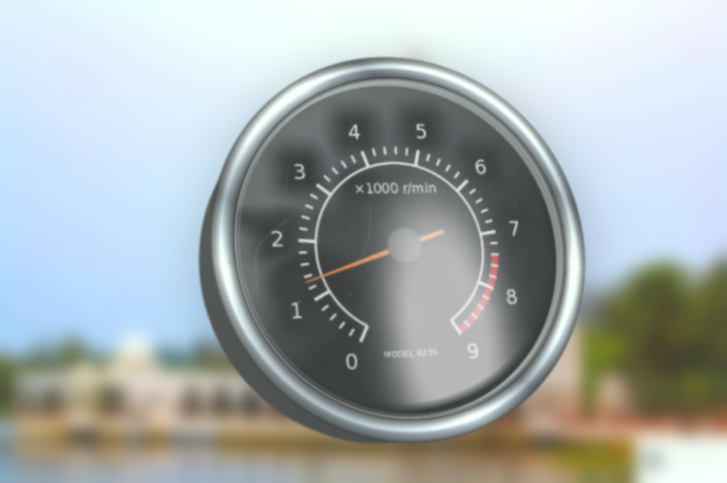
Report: 1300 (rpm)
